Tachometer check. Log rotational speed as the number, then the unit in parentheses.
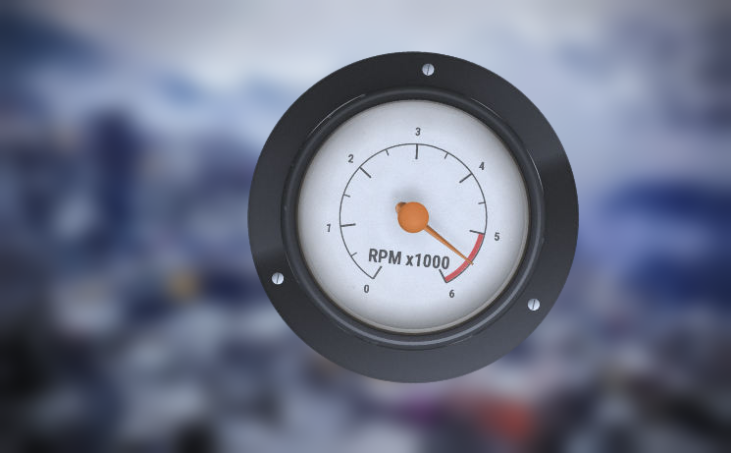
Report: 5500 (rpm)
